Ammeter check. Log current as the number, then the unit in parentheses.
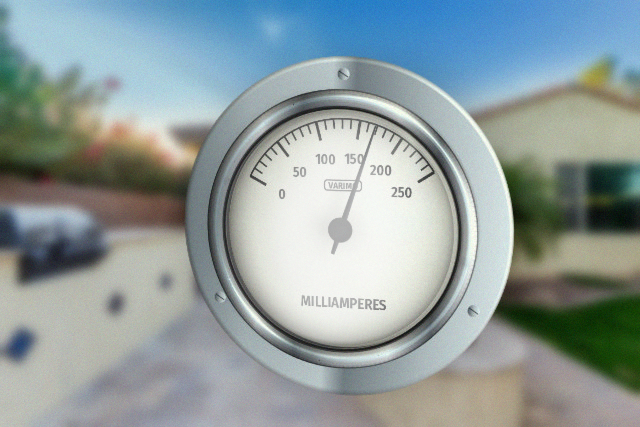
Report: 170 (mA)
